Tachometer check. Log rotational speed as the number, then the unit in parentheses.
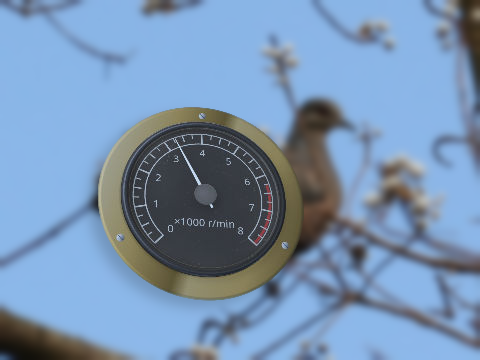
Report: 3250 (rpm)
